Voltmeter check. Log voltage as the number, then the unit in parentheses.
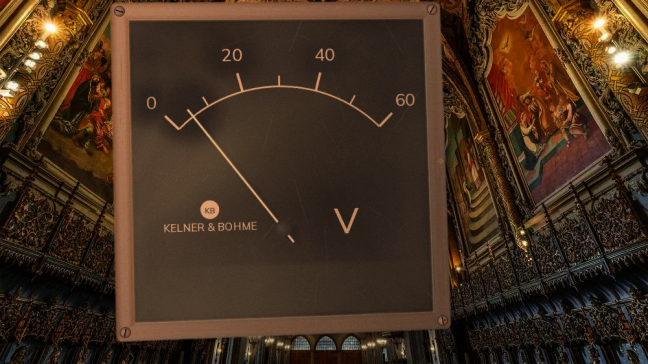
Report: 5 (V)
